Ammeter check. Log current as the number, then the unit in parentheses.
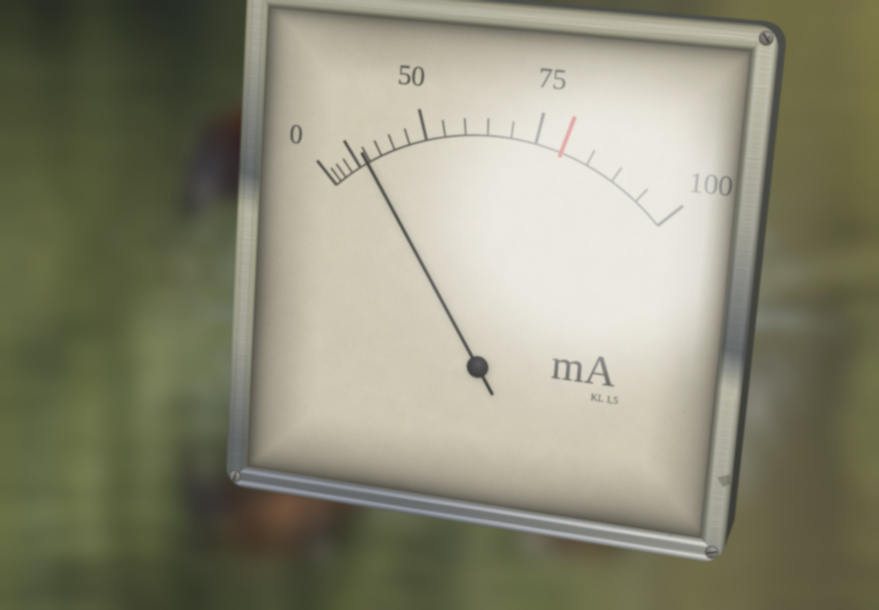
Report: 30 (mA)
